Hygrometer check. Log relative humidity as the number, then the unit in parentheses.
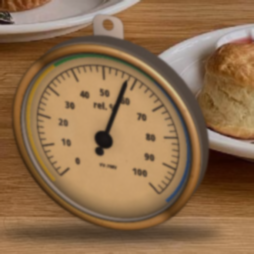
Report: 58 (%)
